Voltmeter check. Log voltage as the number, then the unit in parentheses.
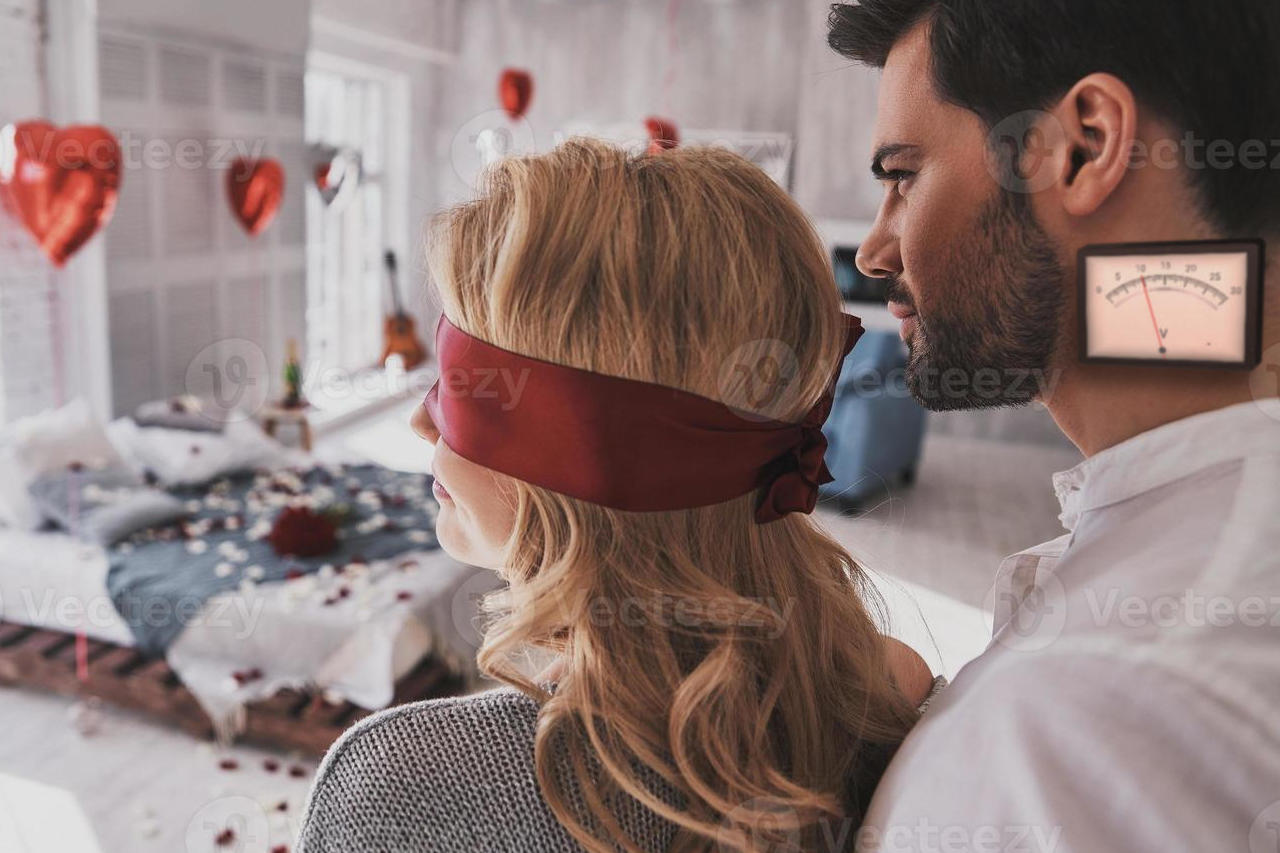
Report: 10 (V)
